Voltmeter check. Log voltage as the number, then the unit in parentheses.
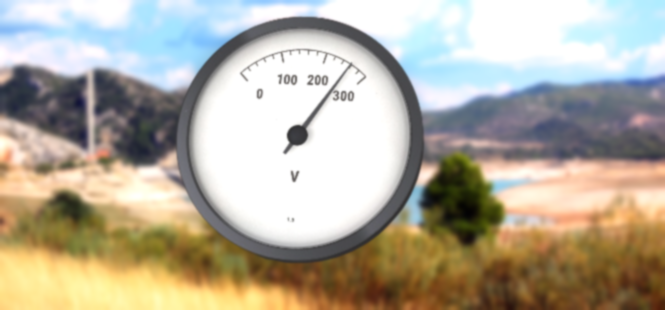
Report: 260 (V)
